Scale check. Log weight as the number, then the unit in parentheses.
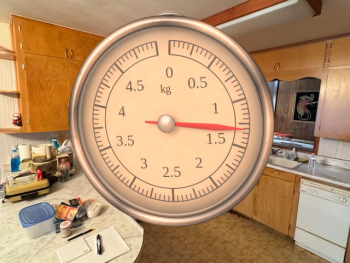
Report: 1.3 (kg)
